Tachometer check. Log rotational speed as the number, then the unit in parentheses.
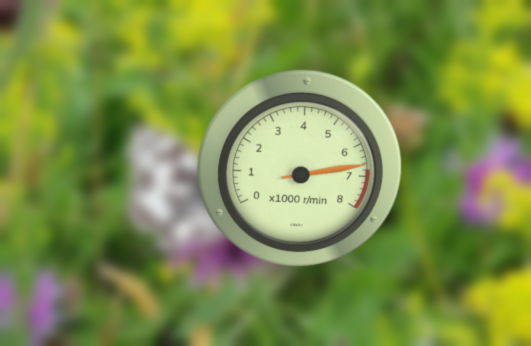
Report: 6600 (rpm)
